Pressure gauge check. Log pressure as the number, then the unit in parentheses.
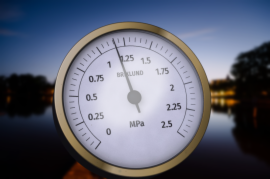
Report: 1.15 (MPa)
